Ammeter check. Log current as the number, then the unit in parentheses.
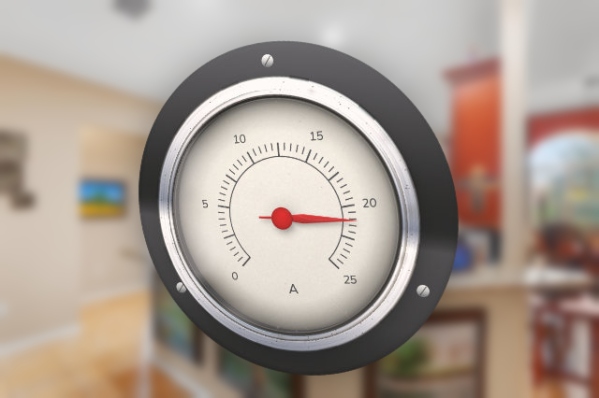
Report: 21 (A)
